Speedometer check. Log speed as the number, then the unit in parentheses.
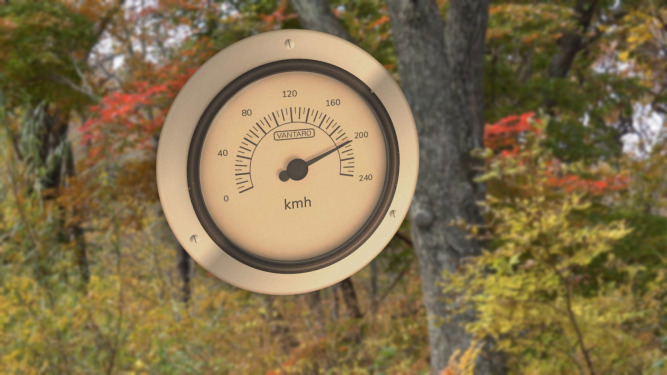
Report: 200 (km/h)
